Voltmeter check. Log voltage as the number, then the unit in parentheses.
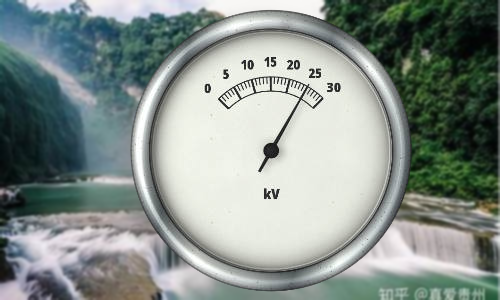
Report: 25 (kV)
